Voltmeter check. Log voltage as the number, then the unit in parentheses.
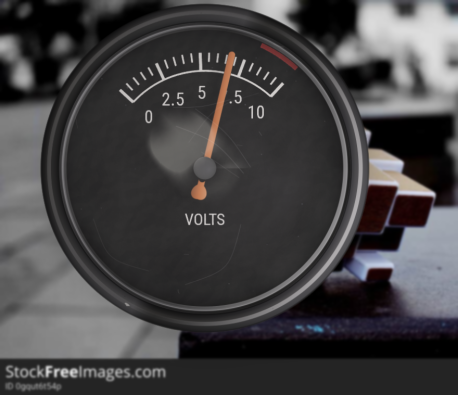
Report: 6.75 (V)
